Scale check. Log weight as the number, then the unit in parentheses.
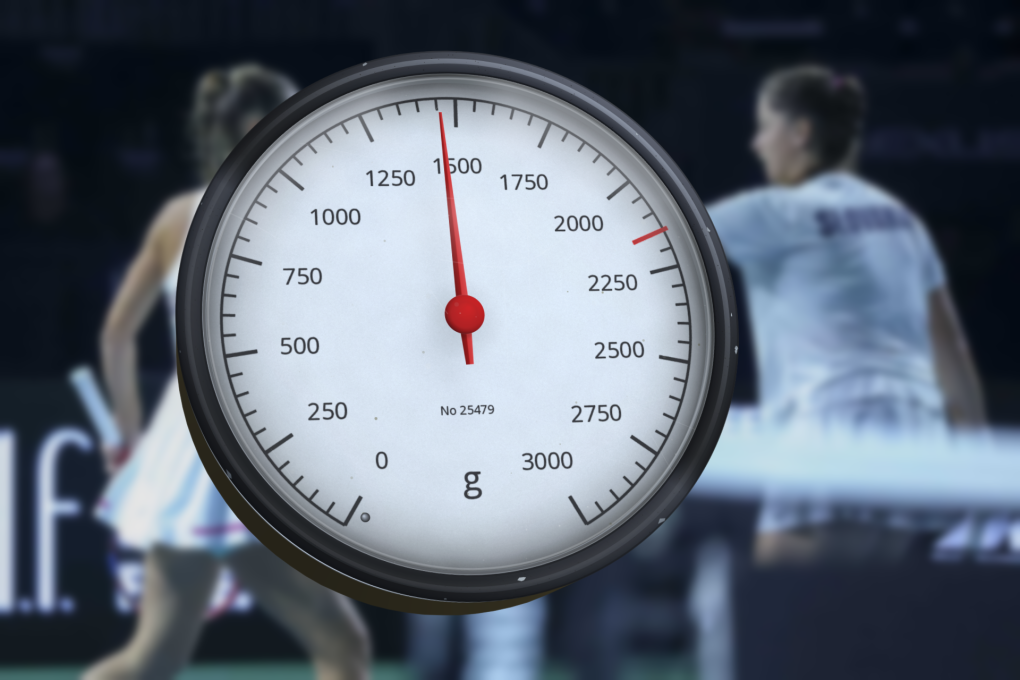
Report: 1450 (g)
